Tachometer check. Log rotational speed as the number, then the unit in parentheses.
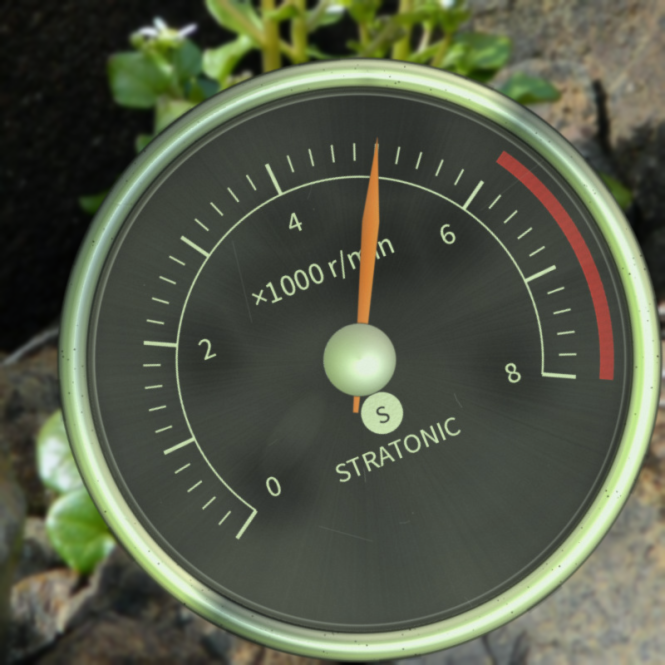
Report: 5000 (rpm)
